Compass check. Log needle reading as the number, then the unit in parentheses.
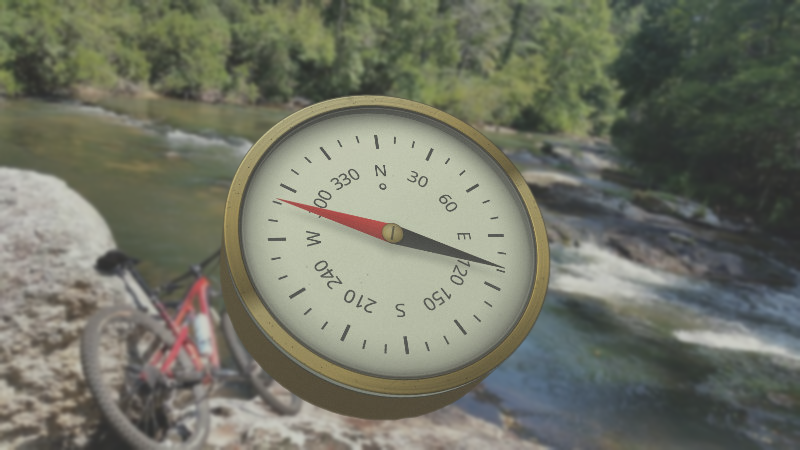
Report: 290 (°)
